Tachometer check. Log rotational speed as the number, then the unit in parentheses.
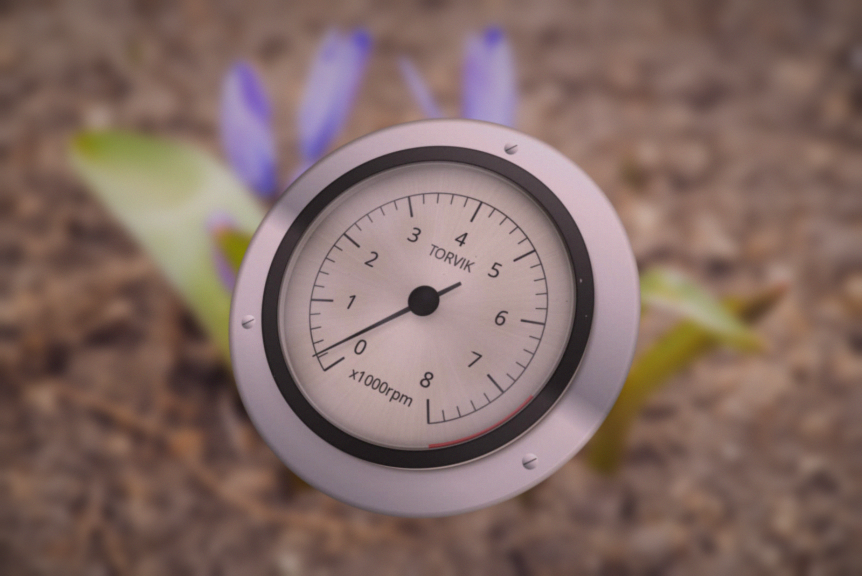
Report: 200 (rpm)
